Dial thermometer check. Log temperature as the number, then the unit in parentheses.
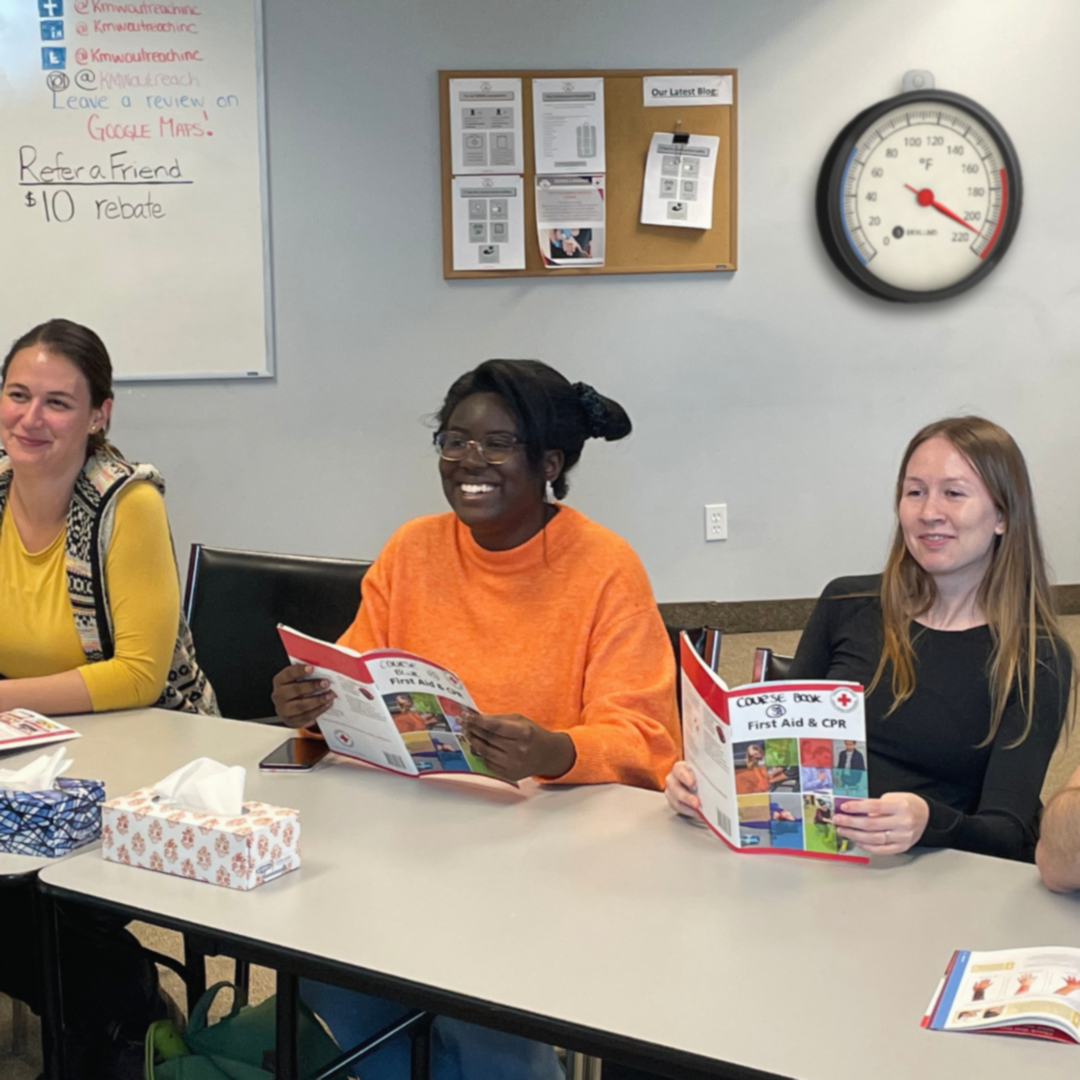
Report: 210 (°F)
